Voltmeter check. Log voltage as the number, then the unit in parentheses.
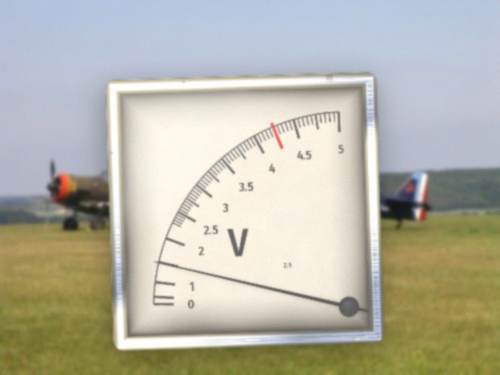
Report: 1.5 (V)
